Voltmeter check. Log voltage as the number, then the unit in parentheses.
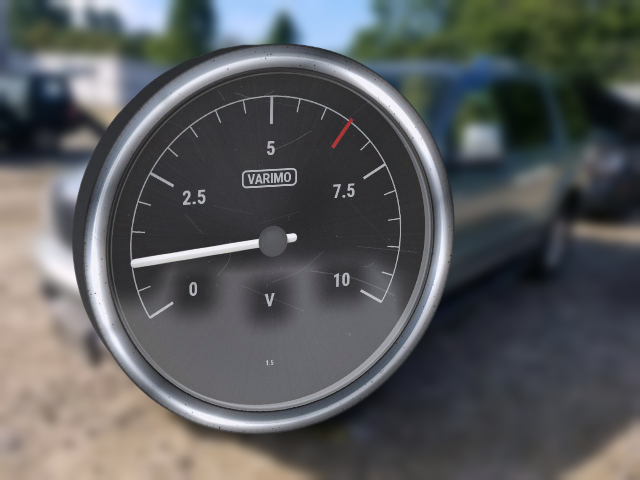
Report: 1 (V)
